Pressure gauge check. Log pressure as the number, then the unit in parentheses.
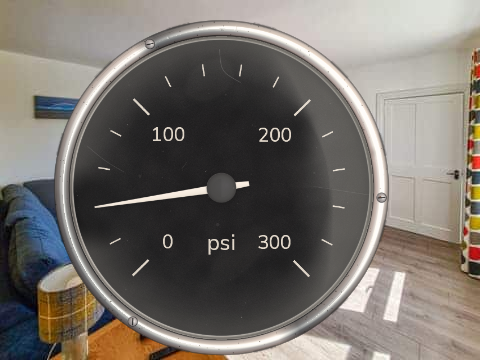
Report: 40 (psi)
